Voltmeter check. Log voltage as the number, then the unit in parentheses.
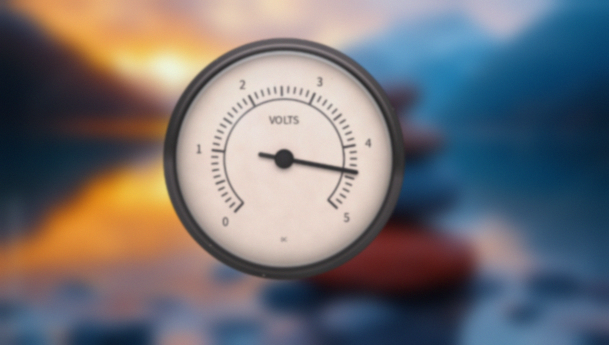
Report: 4.4 (V)
